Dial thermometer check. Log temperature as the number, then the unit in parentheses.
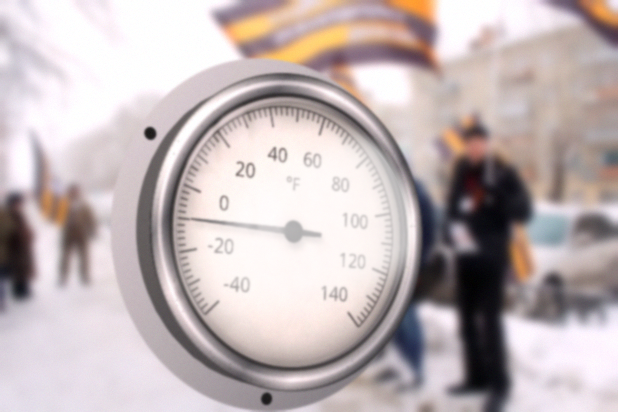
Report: -10 (°F)
